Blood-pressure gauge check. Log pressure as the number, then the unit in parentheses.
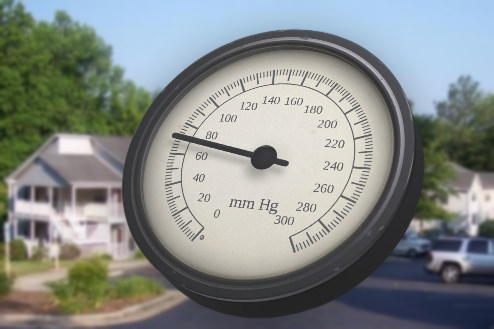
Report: 70 (mmHg)
